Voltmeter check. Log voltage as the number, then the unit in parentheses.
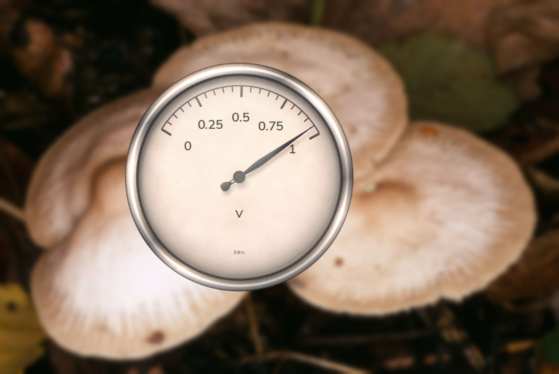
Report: 0.95 (V)
